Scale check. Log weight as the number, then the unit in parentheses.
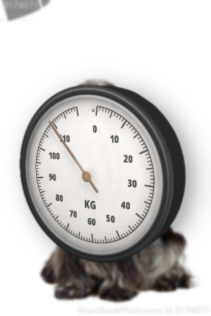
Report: 110 (kg)
